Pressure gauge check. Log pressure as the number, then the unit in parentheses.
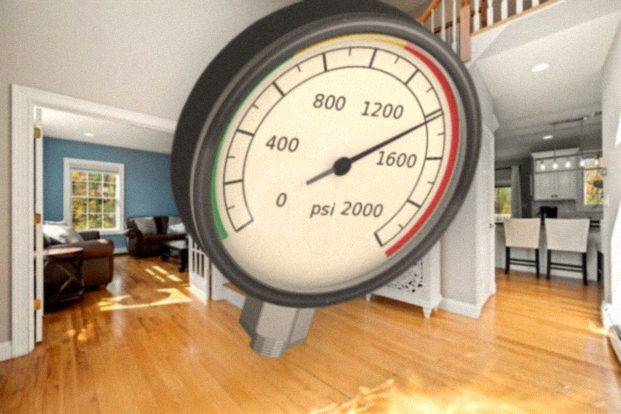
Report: 1400 (psi)
